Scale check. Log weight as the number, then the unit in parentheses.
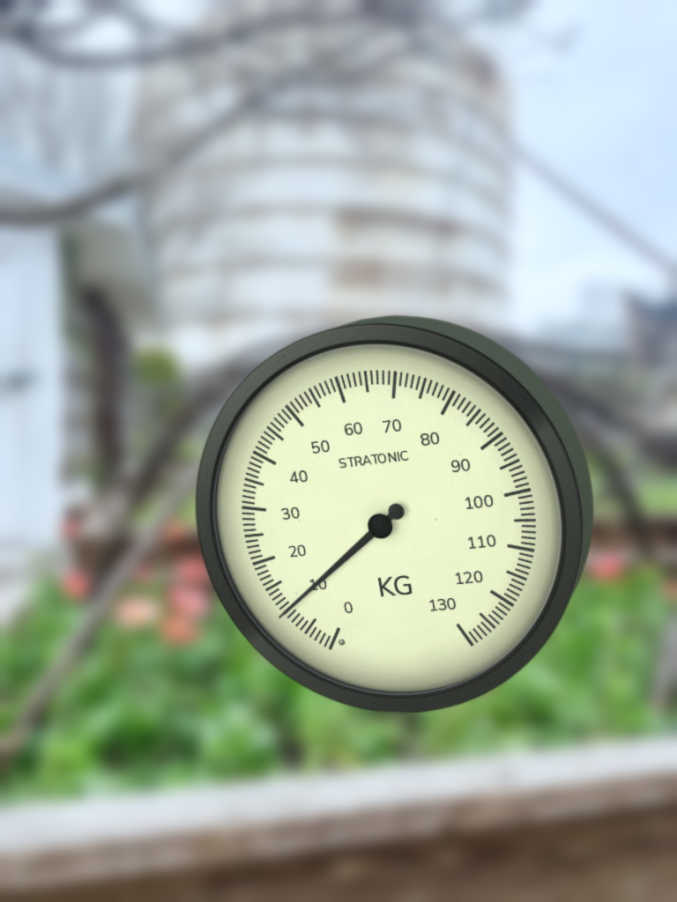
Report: 10 (kg)
